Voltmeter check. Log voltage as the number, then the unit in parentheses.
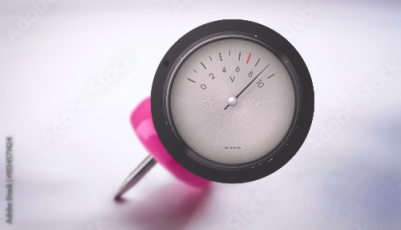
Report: 9 (V)
